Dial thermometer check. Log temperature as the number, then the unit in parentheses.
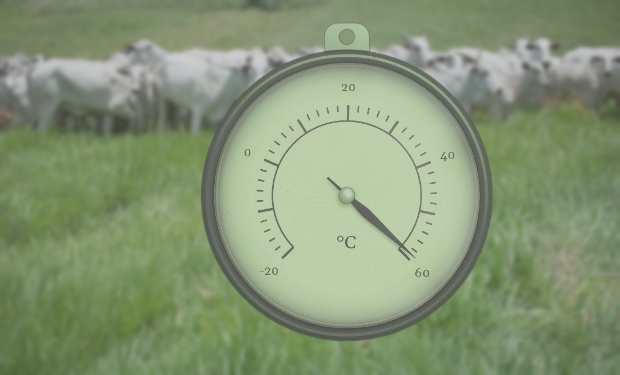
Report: 59 (°C)
